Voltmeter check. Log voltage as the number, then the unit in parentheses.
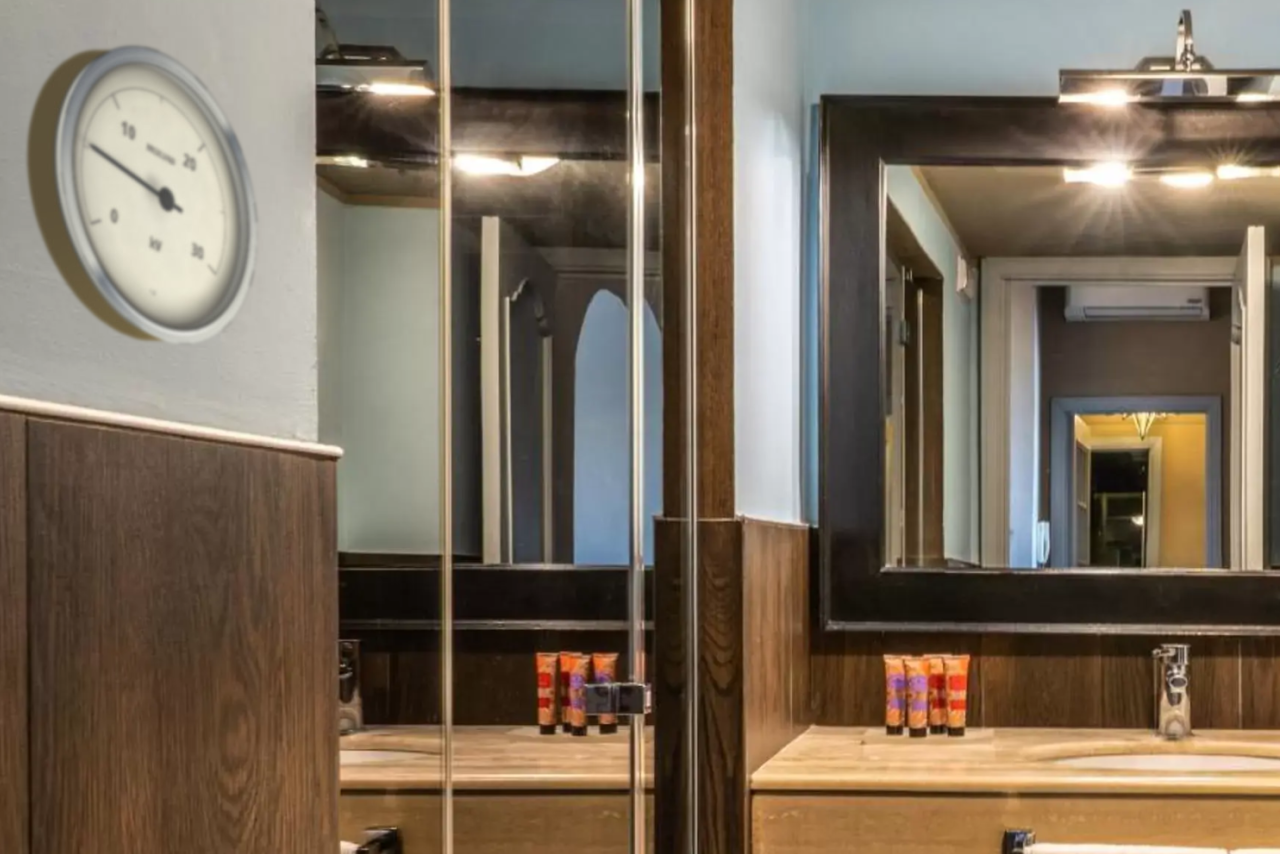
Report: 5 (kV)
